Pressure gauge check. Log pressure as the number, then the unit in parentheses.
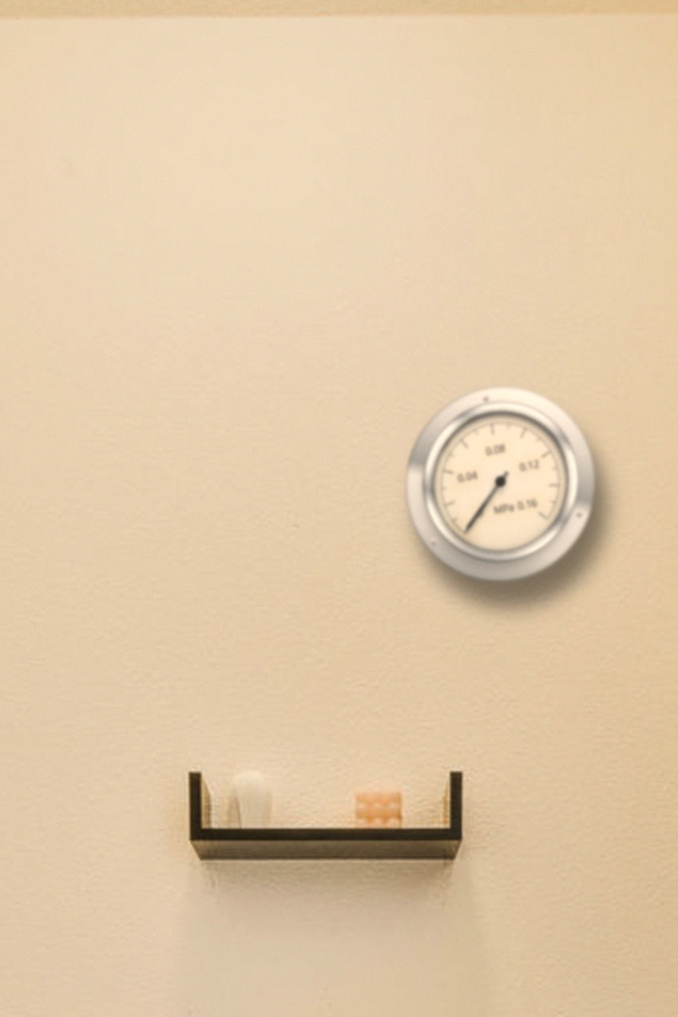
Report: 0 (MPa)
